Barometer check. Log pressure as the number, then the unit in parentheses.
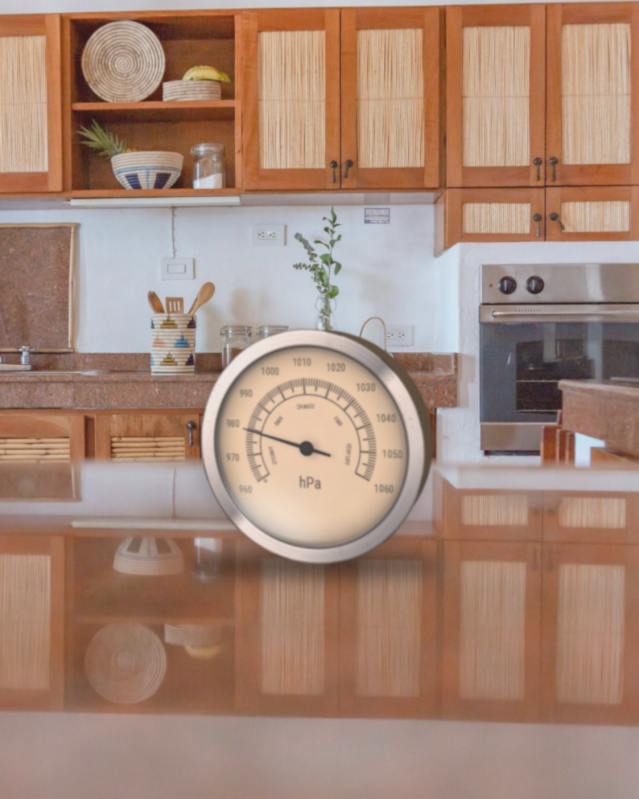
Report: 980 (hPa)
